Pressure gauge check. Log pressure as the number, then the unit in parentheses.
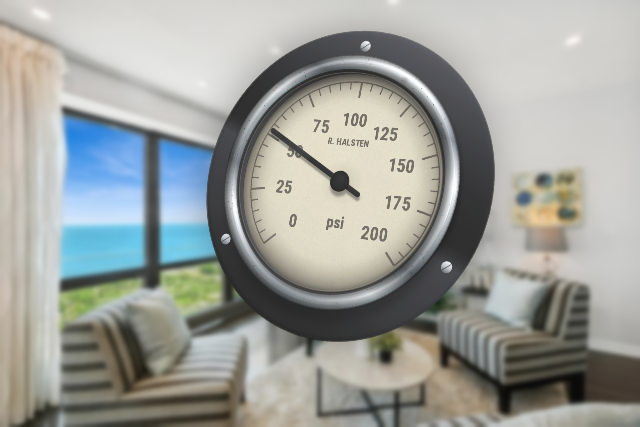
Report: 52.5 (psi)
